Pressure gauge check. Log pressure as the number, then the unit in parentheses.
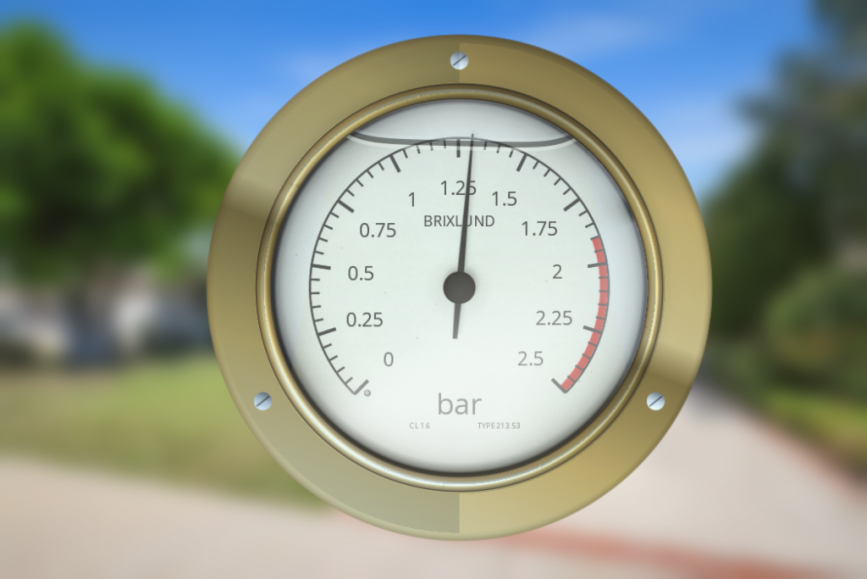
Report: 1.3 (bar)
